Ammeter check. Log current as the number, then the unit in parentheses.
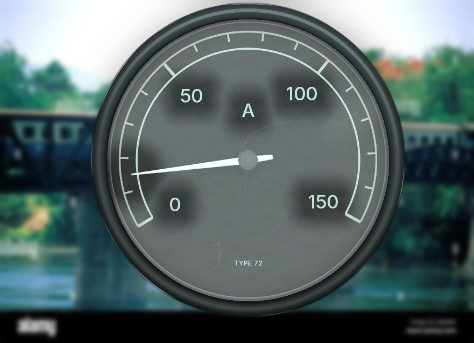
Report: 15 (A)
